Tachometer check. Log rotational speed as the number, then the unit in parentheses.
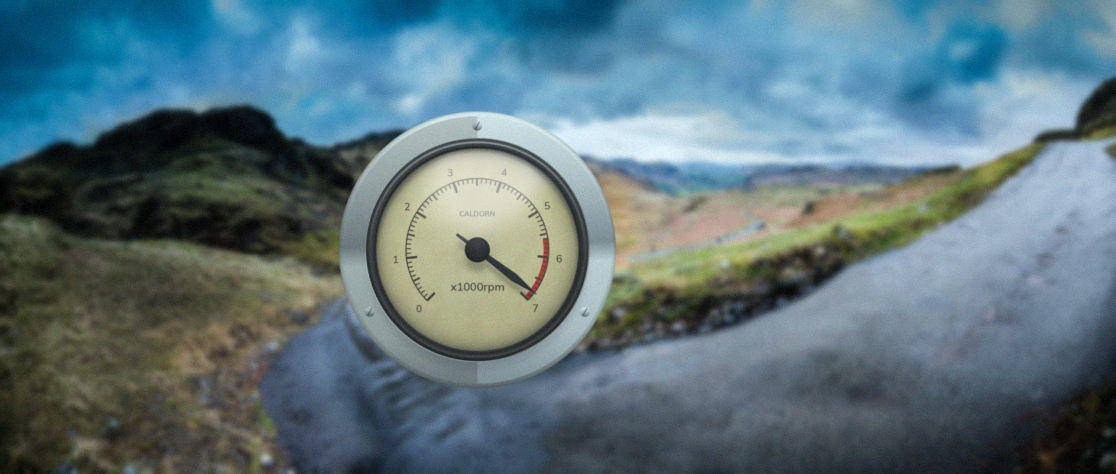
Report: 6800 (rpm)
